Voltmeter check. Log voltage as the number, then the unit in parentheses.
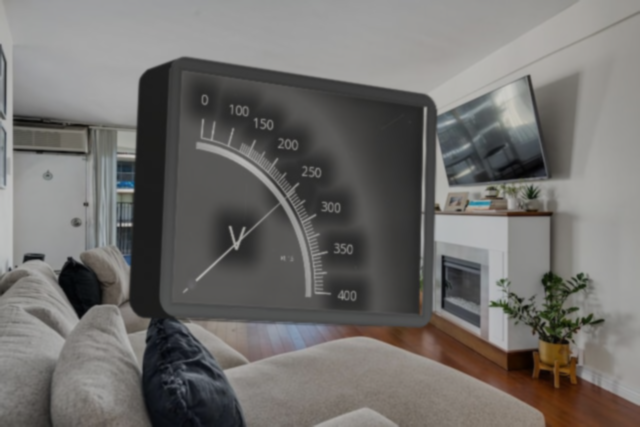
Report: 250 (V)
